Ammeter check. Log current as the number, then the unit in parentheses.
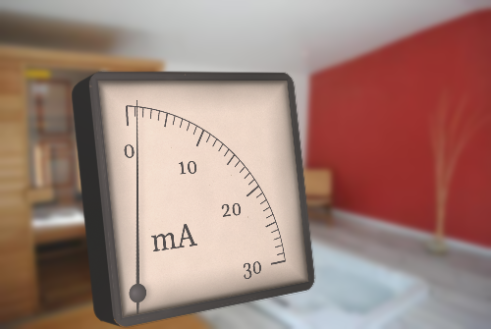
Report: 1 (mA)
